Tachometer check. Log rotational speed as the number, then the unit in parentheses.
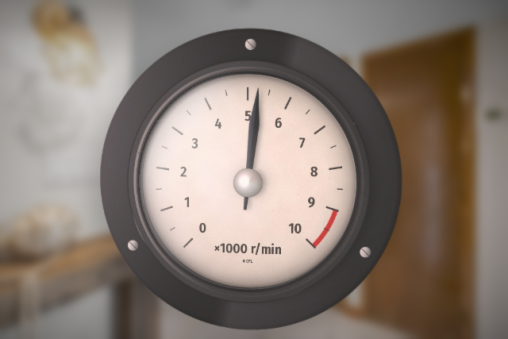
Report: 5250 (rpm)
